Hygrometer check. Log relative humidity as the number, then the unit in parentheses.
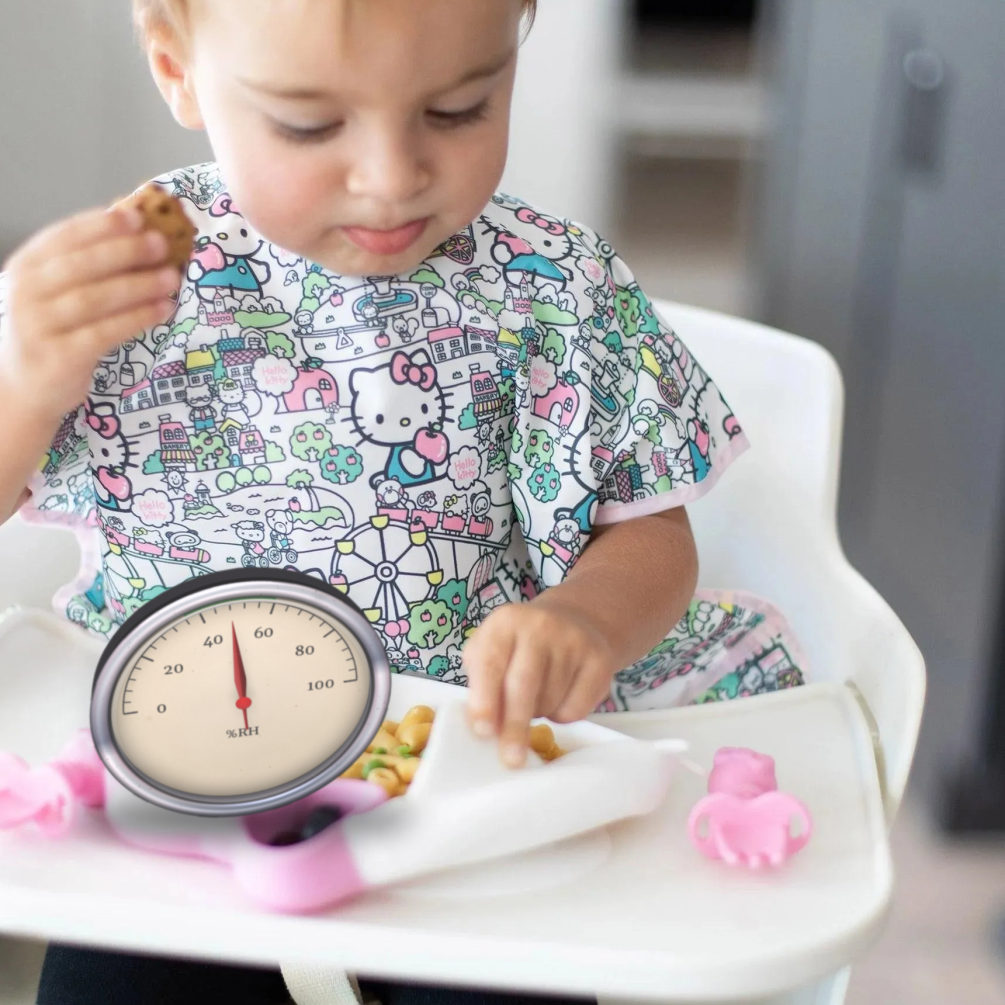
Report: 48 (%)
